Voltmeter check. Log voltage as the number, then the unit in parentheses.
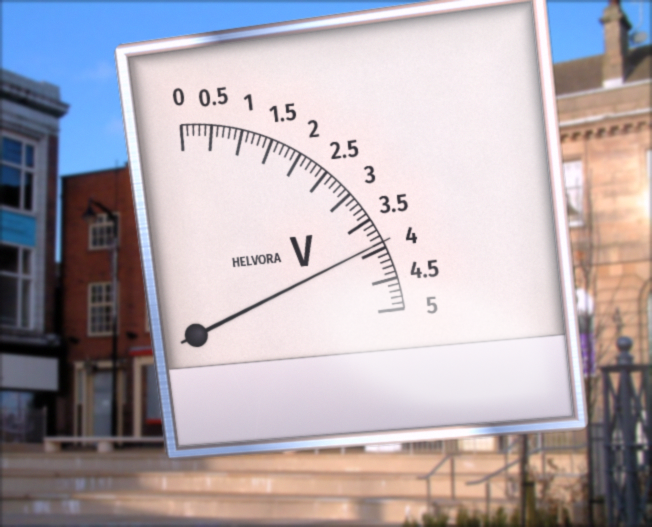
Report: 3.9 (V)
